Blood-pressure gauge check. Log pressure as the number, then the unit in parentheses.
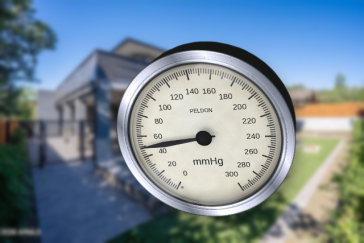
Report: 50 (mmHg)
